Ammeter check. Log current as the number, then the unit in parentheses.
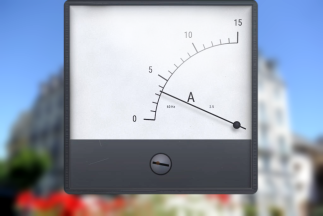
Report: 3.5 (A)
